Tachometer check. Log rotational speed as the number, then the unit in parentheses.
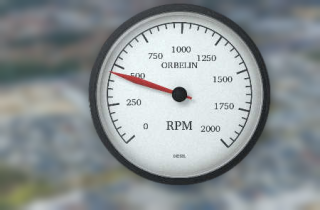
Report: 450 (rpm)
